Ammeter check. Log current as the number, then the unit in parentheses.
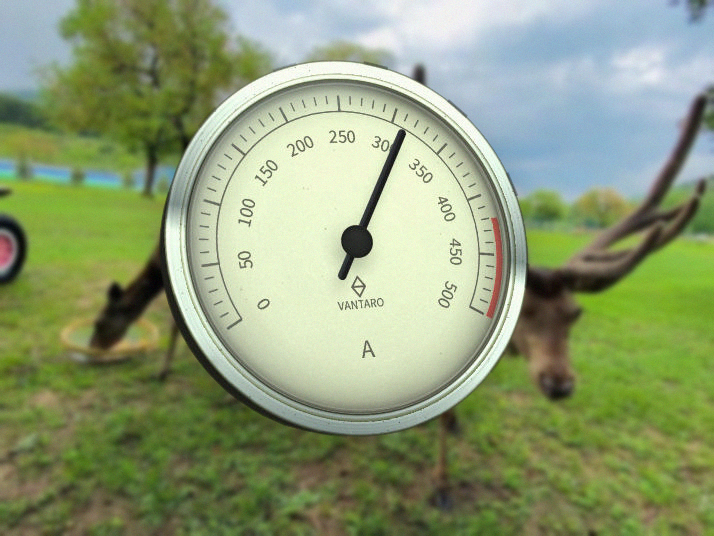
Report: 310 (A)
